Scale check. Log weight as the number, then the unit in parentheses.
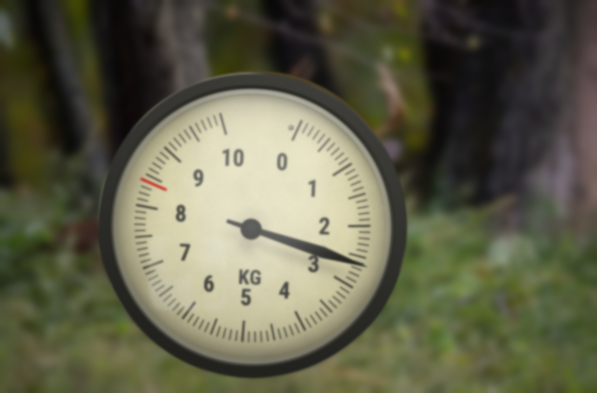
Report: 2.6 (kg)
